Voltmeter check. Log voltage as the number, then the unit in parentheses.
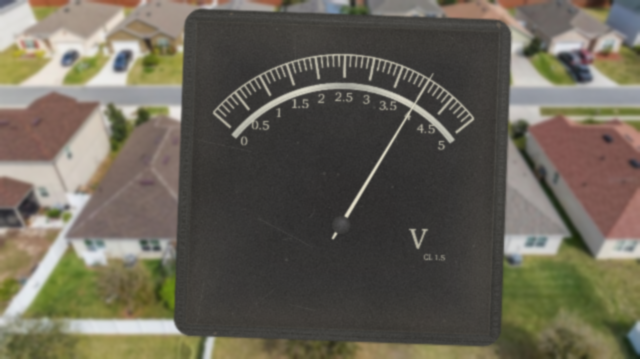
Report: 4 (V)
